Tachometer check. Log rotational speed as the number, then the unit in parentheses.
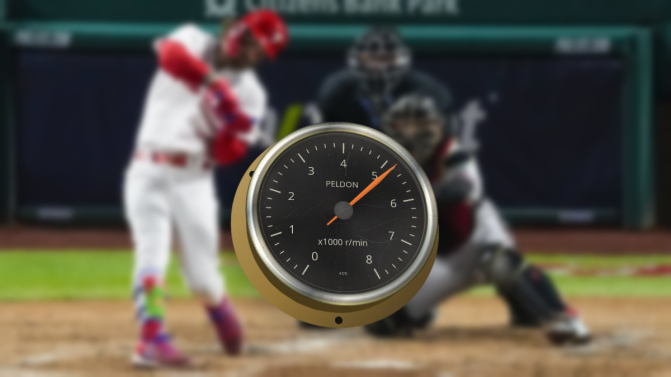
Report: 5200 (rpm)
